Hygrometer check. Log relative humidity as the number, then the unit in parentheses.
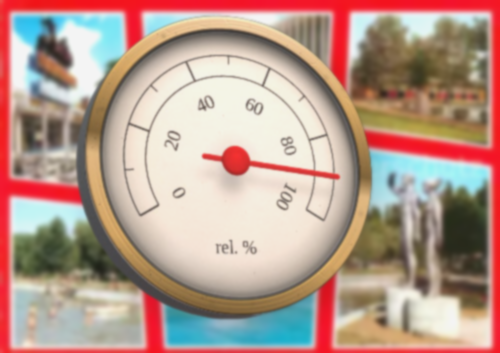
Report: 90 (%)
